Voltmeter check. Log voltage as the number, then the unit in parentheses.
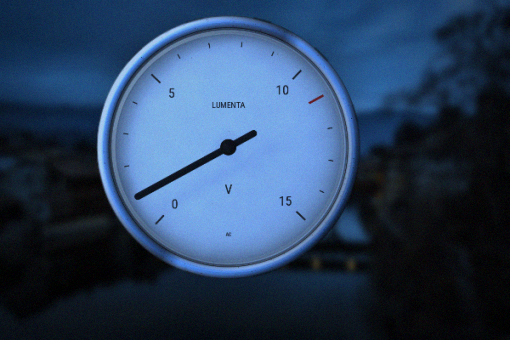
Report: 1 (V)
